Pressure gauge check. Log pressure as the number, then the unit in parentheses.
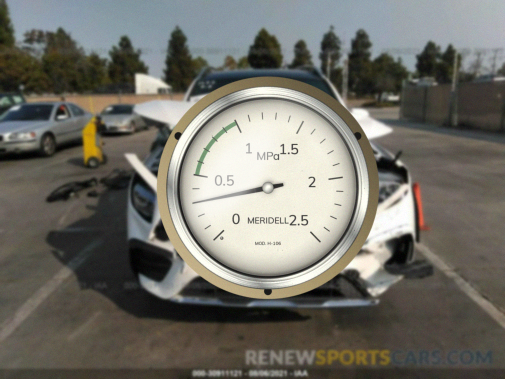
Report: 0.3 (MPa)
